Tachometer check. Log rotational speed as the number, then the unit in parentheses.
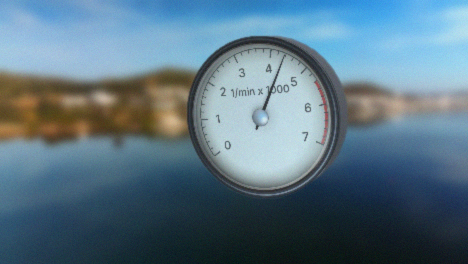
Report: 4400 (rpm)
